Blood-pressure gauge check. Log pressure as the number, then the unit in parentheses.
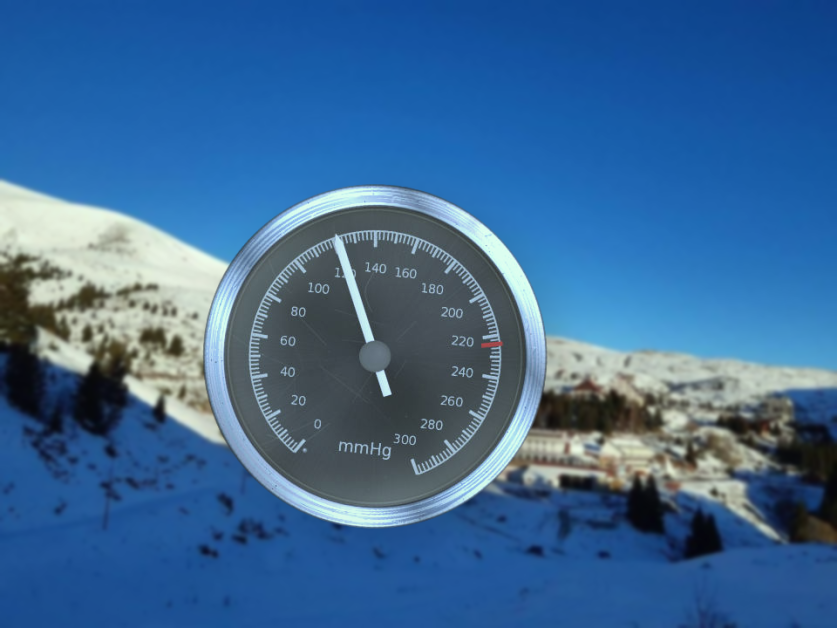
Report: 122 (mmHg)
